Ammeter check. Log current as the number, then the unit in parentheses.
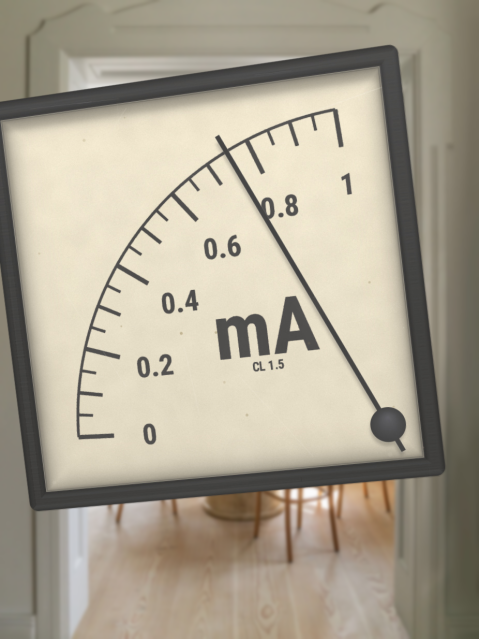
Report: 0.75 (mA)
